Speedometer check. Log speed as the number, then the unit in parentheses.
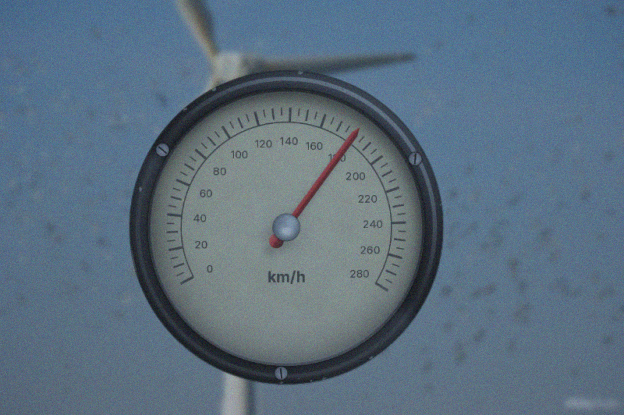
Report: 180 (km/h)
